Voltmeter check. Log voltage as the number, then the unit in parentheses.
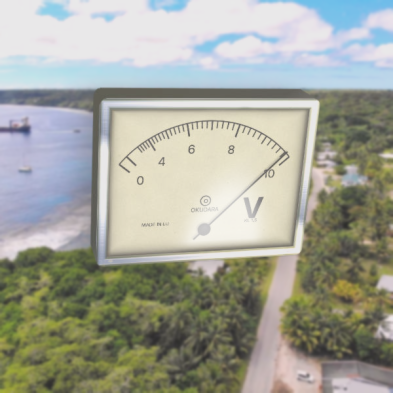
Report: 9.8 (V)
